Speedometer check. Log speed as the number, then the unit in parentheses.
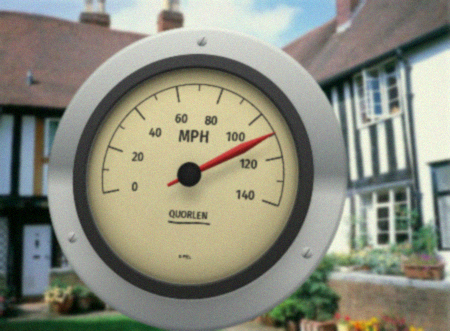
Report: 110 (mph)
